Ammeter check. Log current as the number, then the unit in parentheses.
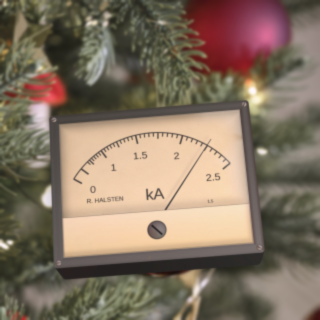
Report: 2.25 (kA)
